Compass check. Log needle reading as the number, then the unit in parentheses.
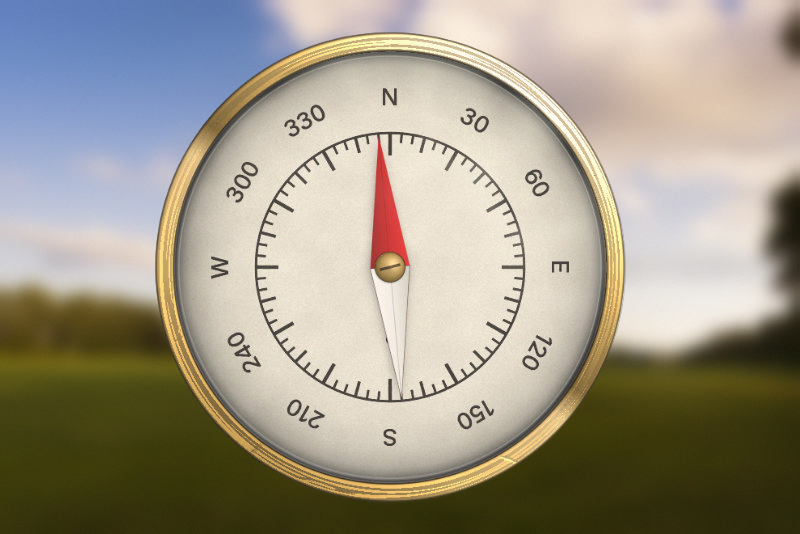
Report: 355 (°)
